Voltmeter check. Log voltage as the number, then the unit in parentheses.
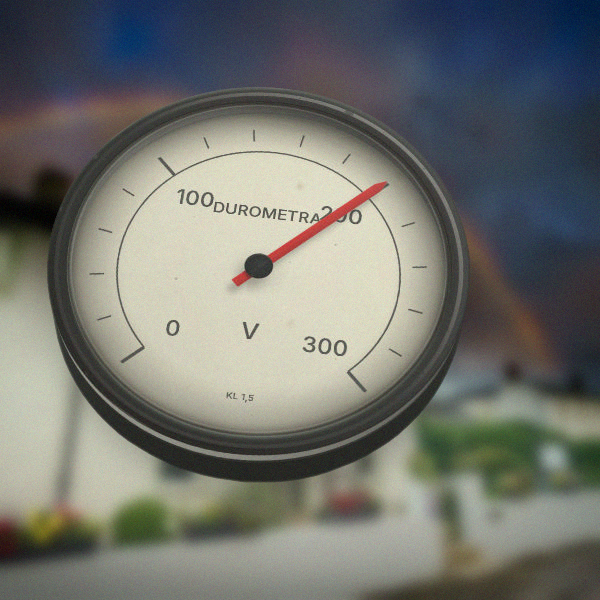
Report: 200 (V)
